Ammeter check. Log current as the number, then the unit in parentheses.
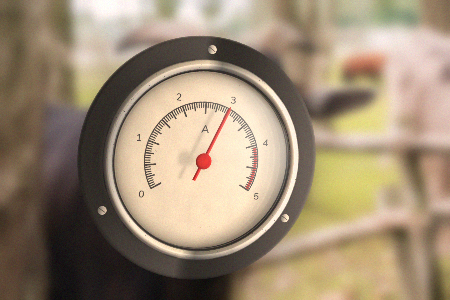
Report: 3 (A)
